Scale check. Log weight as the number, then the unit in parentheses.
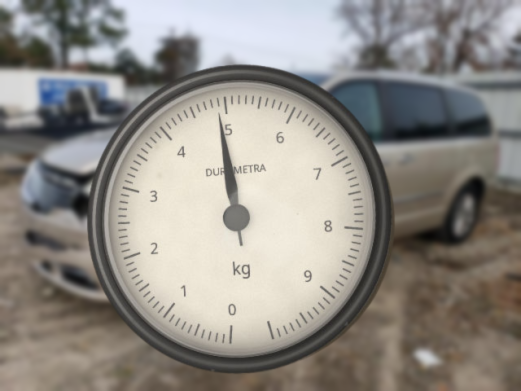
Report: 4.9 (kg)
